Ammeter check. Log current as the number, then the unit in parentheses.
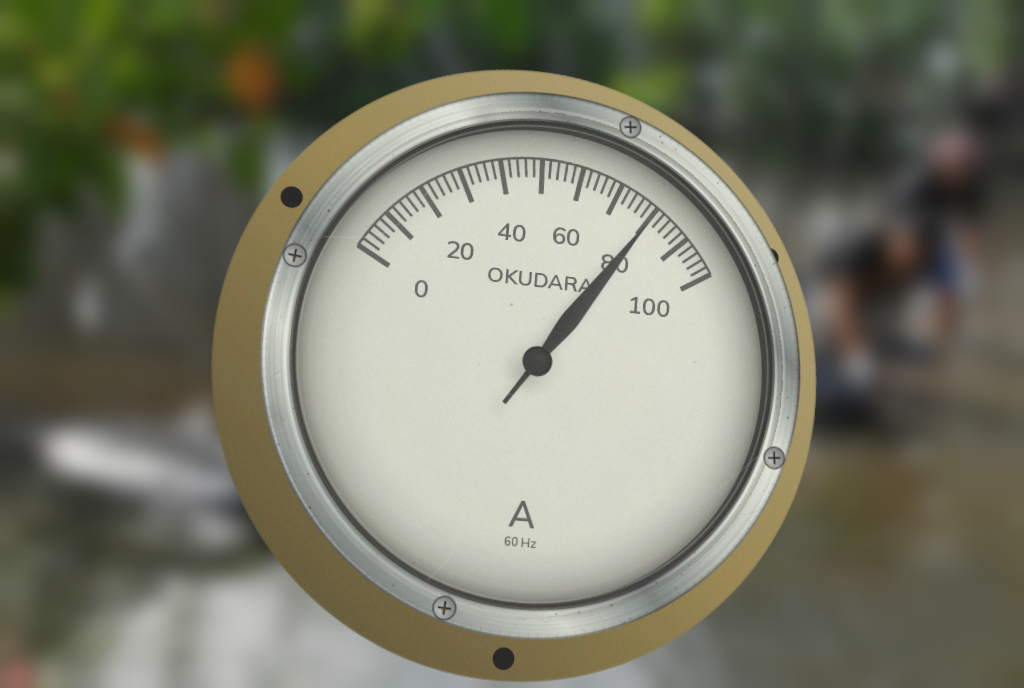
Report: 80 (A)
